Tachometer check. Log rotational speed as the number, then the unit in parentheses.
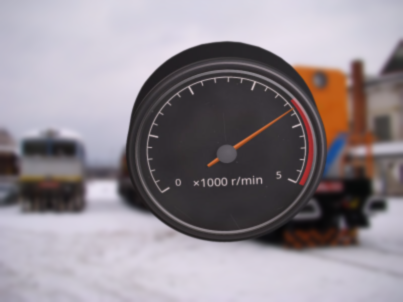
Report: 3700 (rpm)
